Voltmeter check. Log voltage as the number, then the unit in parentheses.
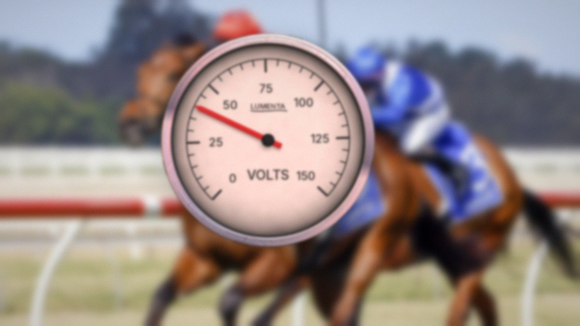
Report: 40 (V)
